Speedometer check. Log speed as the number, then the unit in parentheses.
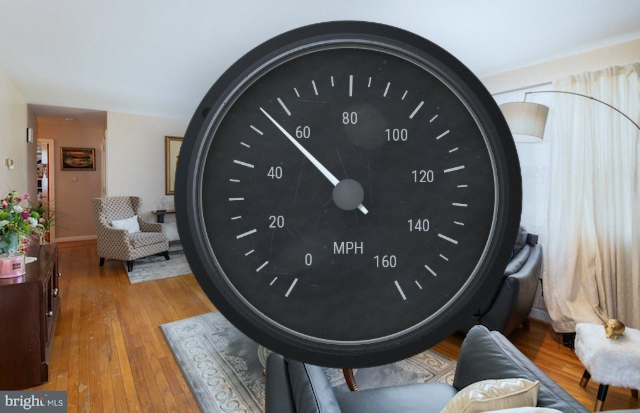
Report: 55 (mph)
